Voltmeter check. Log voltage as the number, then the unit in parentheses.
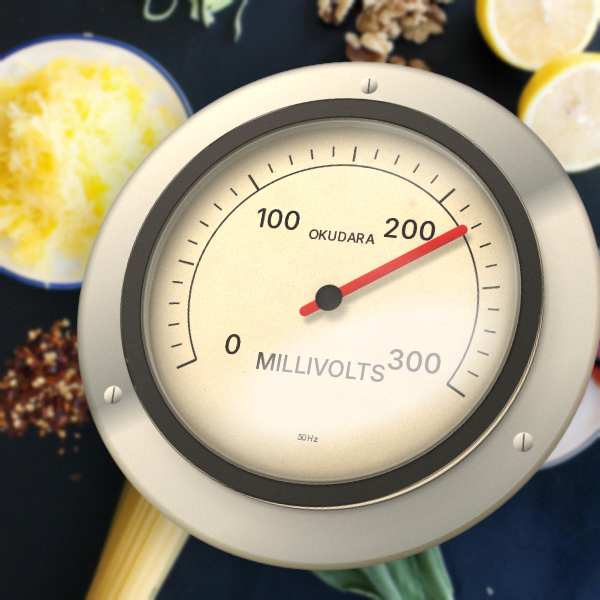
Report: 220 (mV)
